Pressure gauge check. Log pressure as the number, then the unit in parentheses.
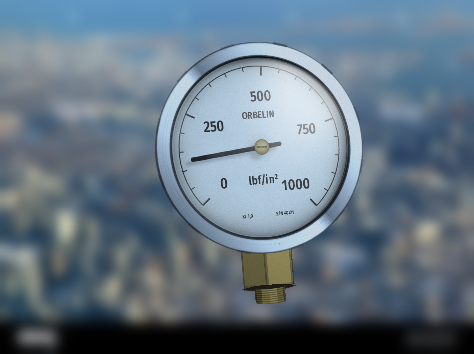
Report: 125 (psi)
